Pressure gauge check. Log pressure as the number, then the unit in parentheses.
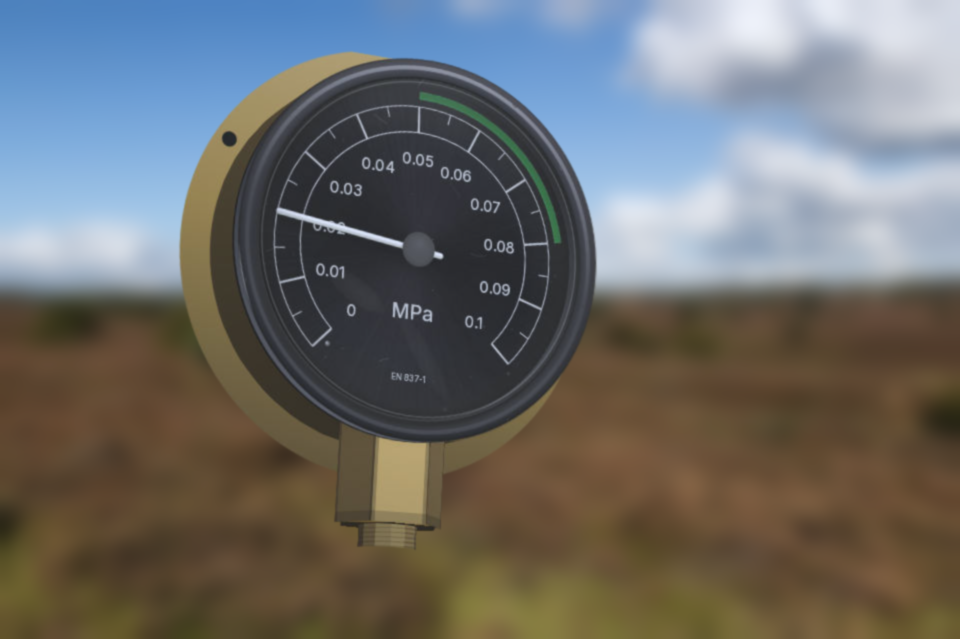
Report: 0.02 (MPa)
